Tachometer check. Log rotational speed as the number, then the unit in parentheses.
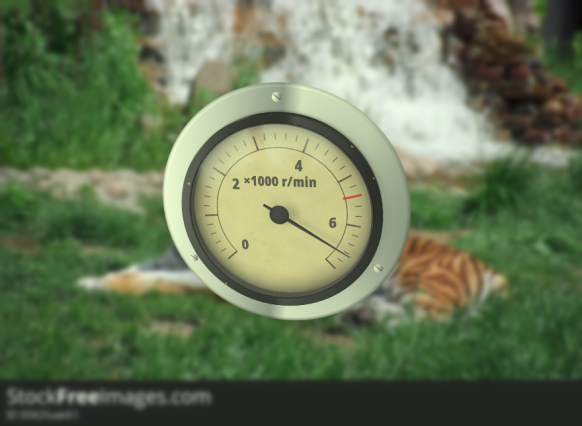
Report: 6600 (rpm)
